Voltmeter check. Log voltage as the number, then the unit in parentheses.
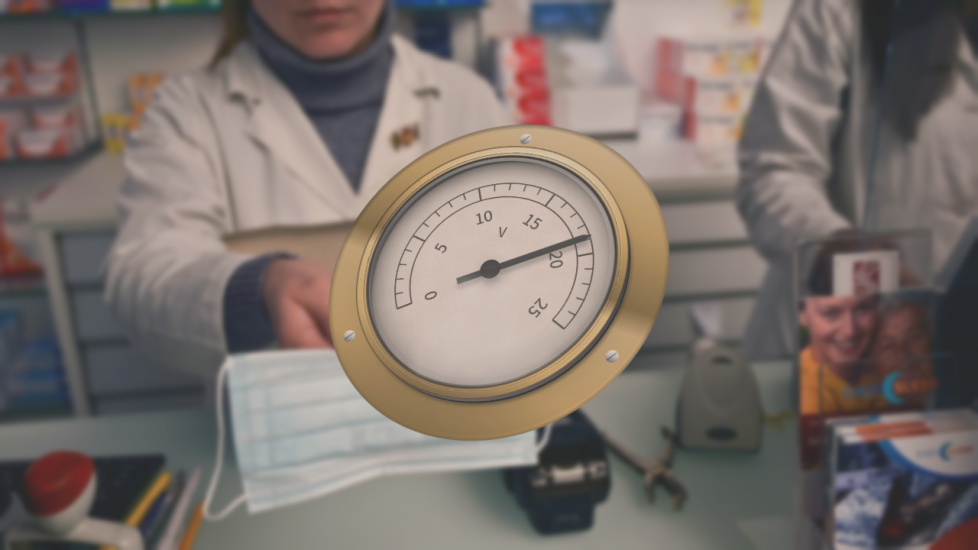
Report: 19 (V)
